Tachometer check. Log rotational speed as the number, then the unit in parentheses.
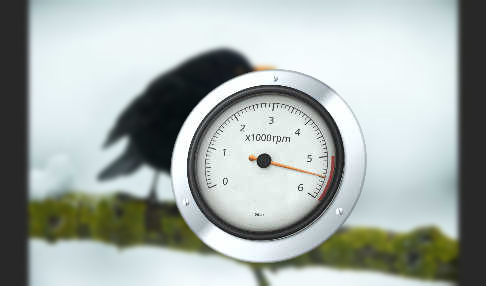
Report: 5500 (rpm)
